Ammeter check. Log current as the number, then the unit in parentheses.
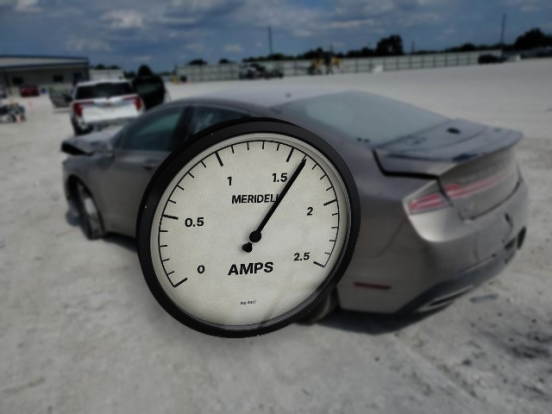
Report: 1.6 (A)
